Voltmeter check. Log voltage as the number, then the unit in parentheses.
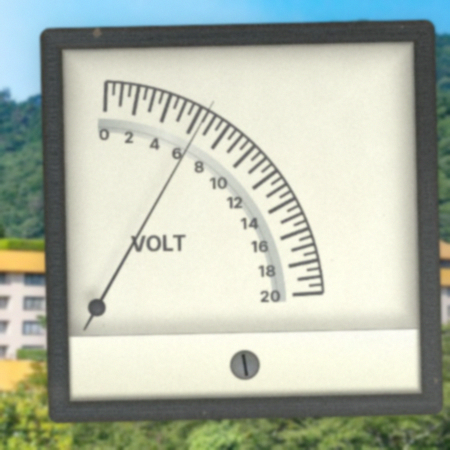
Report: 6.5 (V)
